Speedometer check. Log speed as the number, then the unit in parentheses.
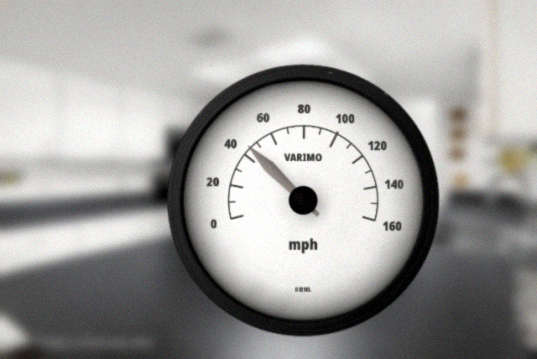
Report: 45 (mph)
